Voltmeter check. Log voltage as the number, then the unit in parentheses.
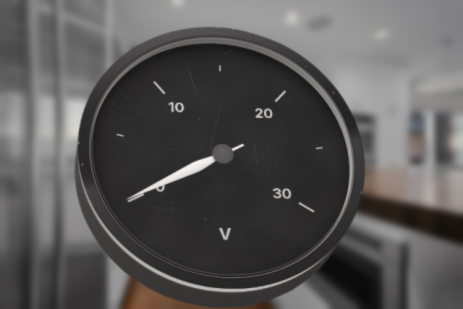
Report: 0 (V)
